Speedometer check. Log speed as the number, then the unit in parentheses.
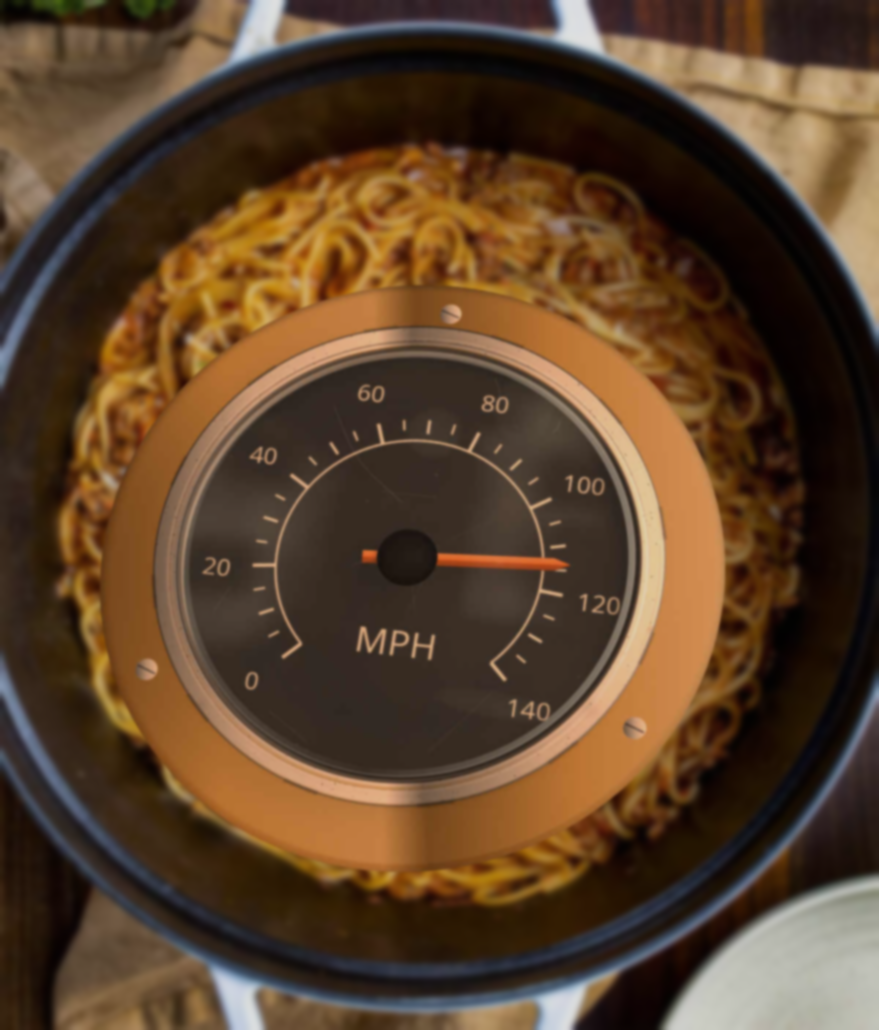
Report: 115 (mph)
